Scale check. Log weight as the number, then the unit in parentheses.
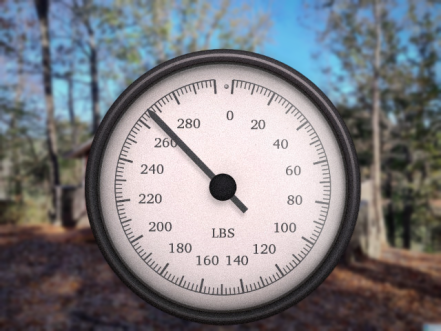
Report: 266 (lb)
